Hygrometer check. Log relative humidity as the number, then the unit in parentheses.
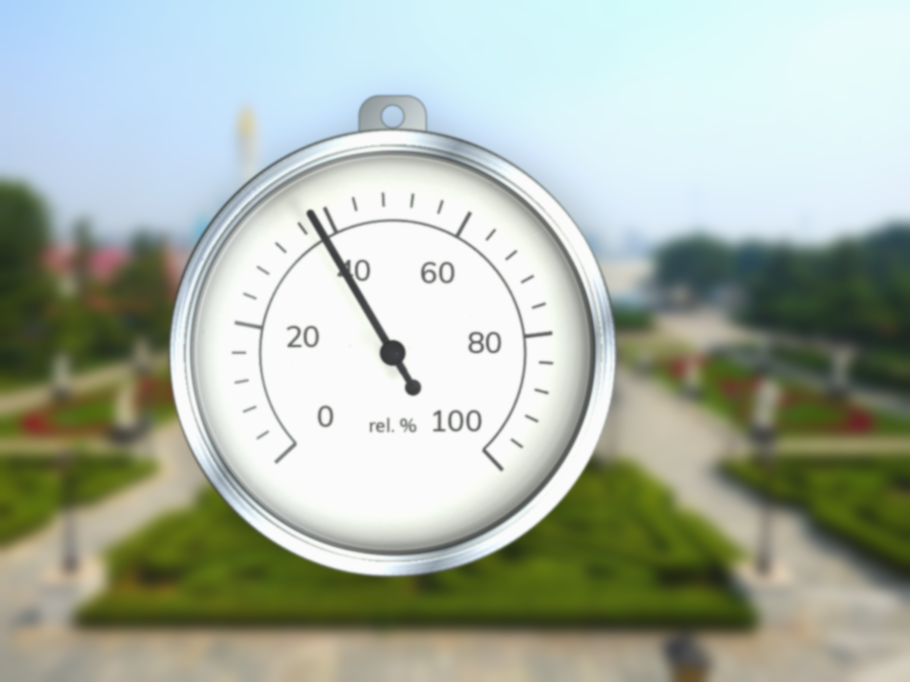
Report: 38 (%)
